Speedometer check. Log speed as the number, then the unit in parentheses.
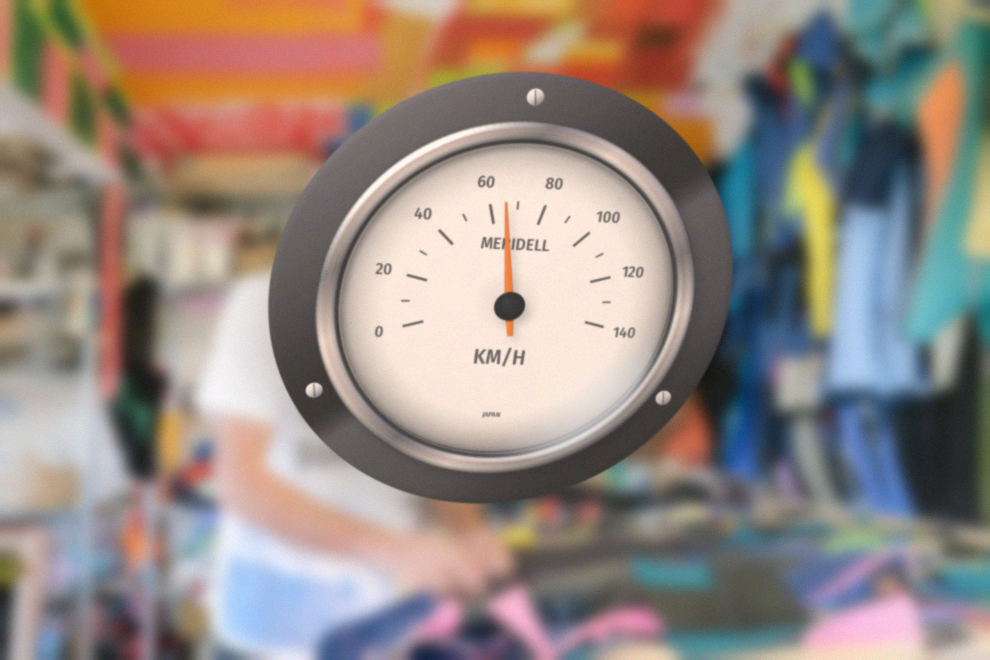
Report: 65 (km/h)
